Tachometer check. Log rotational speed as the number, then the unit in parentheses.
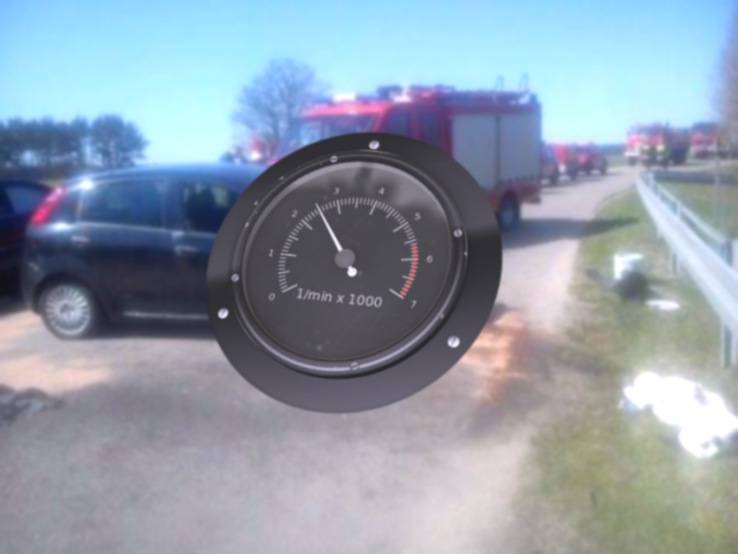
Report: 2500 (rpm)
